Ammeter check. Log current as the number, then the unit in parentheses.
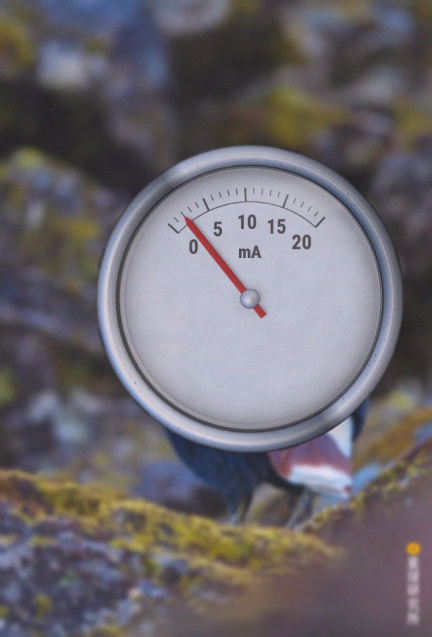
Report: 2 (mA)
